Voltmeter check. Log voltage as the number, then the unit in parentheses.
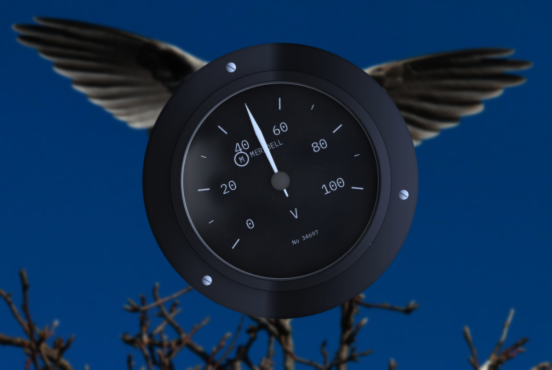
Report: 50 (V)
